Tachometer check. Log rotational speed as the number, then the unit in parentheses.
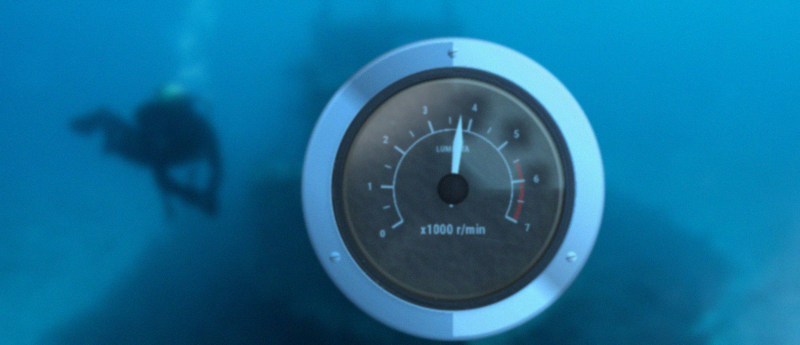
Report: 3750 (rpm)
